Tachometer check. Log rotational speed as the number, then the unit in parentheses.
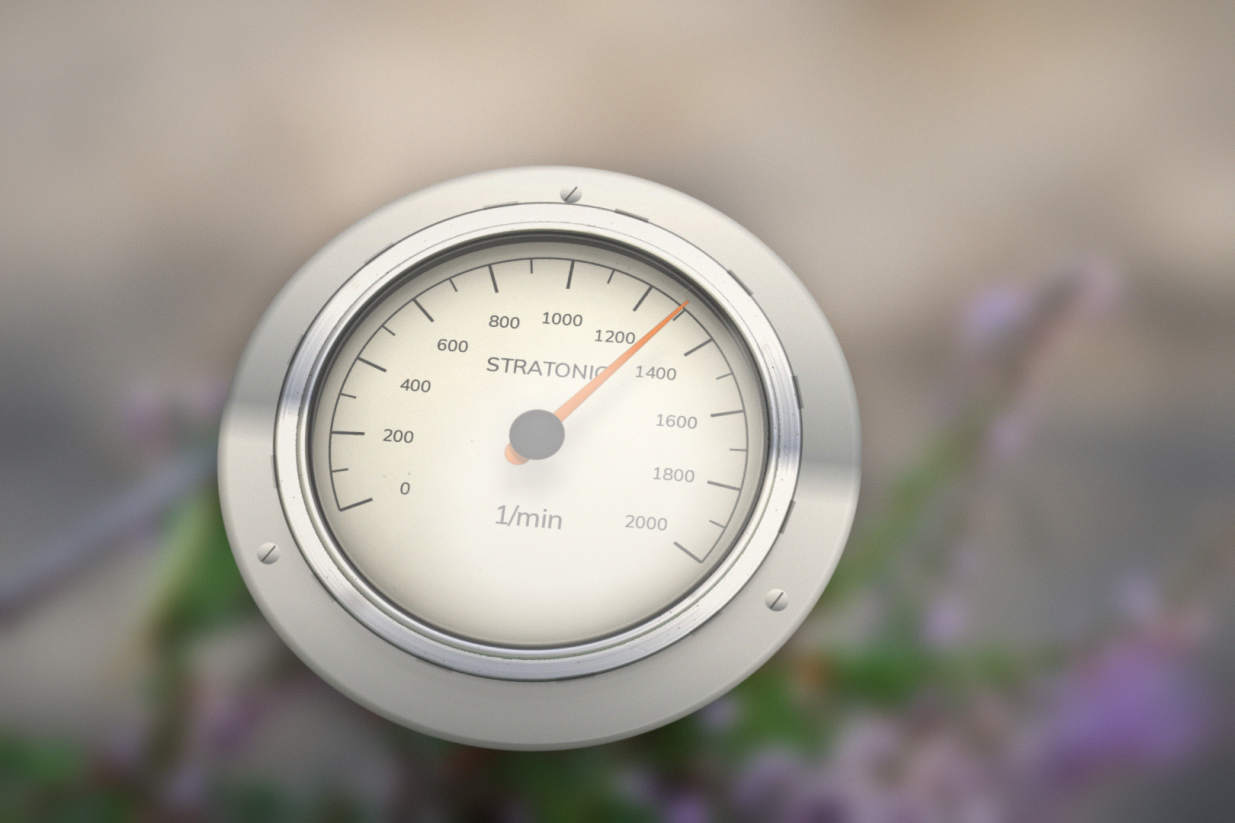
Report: 1300 (rpm)
